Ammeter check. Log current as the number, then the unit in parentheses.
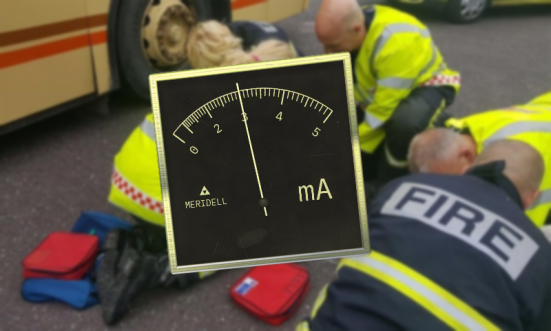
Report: 3 (mA)
